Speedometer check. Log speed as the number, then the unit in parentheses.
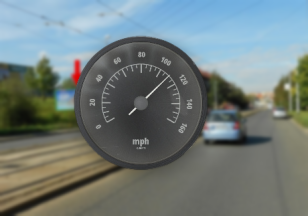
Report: 110 (mph)
